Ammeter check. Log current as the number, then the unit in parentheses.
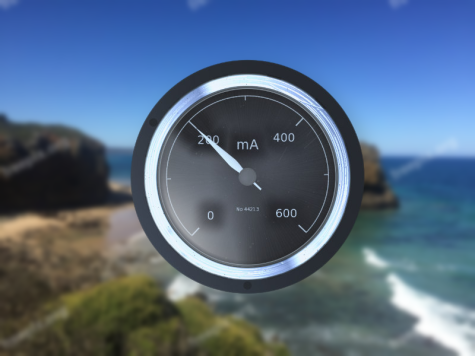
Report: 200 (mA)
